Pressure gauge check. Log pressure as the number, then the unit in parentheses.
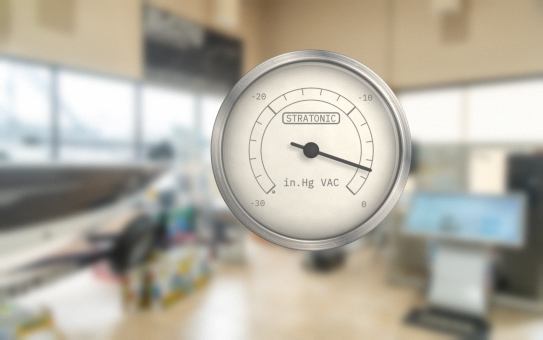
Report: -3 (inHg)
